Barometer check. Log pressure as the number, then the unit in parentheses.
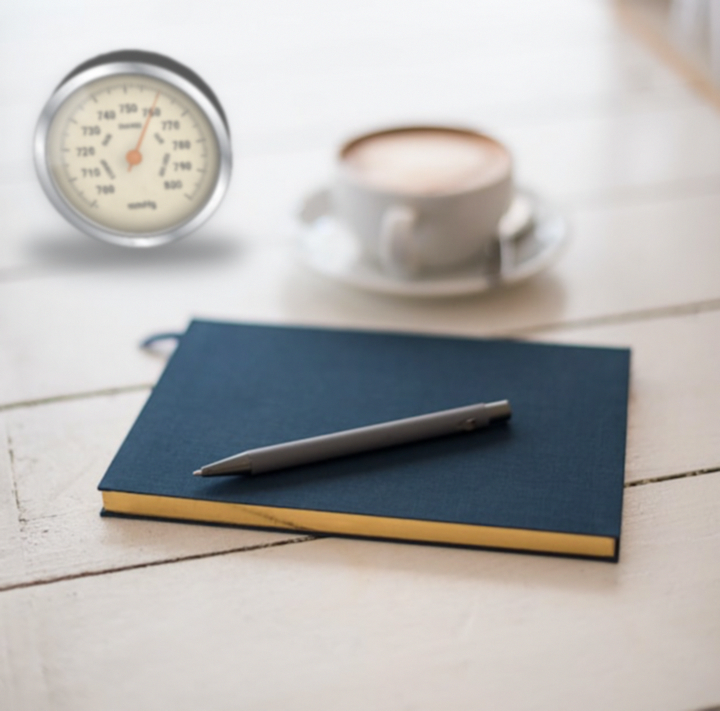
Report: 760 (mmHg)
